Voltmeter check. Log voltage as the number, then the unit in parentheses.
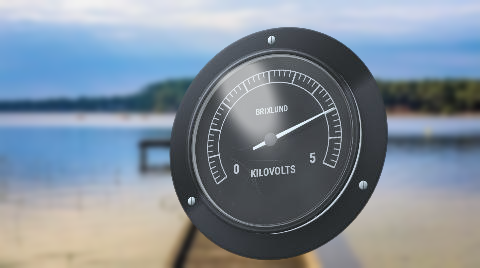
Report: 4 (kV)
